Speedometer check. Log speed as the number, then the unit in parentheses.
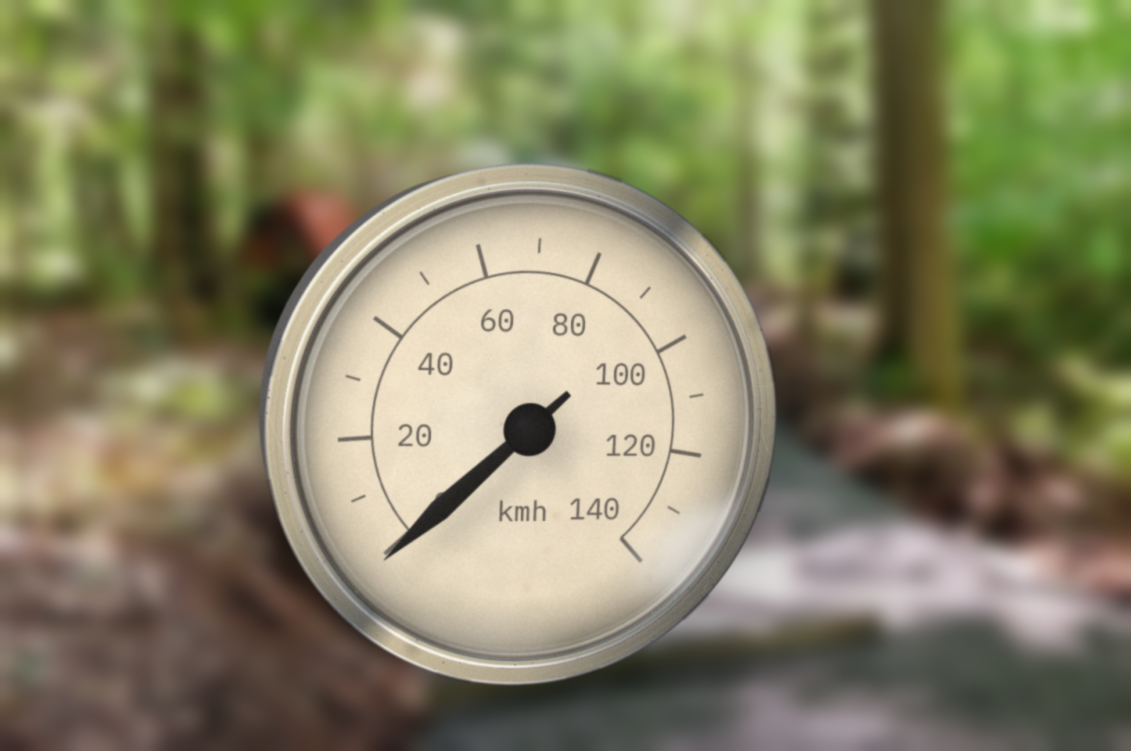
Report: 0 (km/h)
